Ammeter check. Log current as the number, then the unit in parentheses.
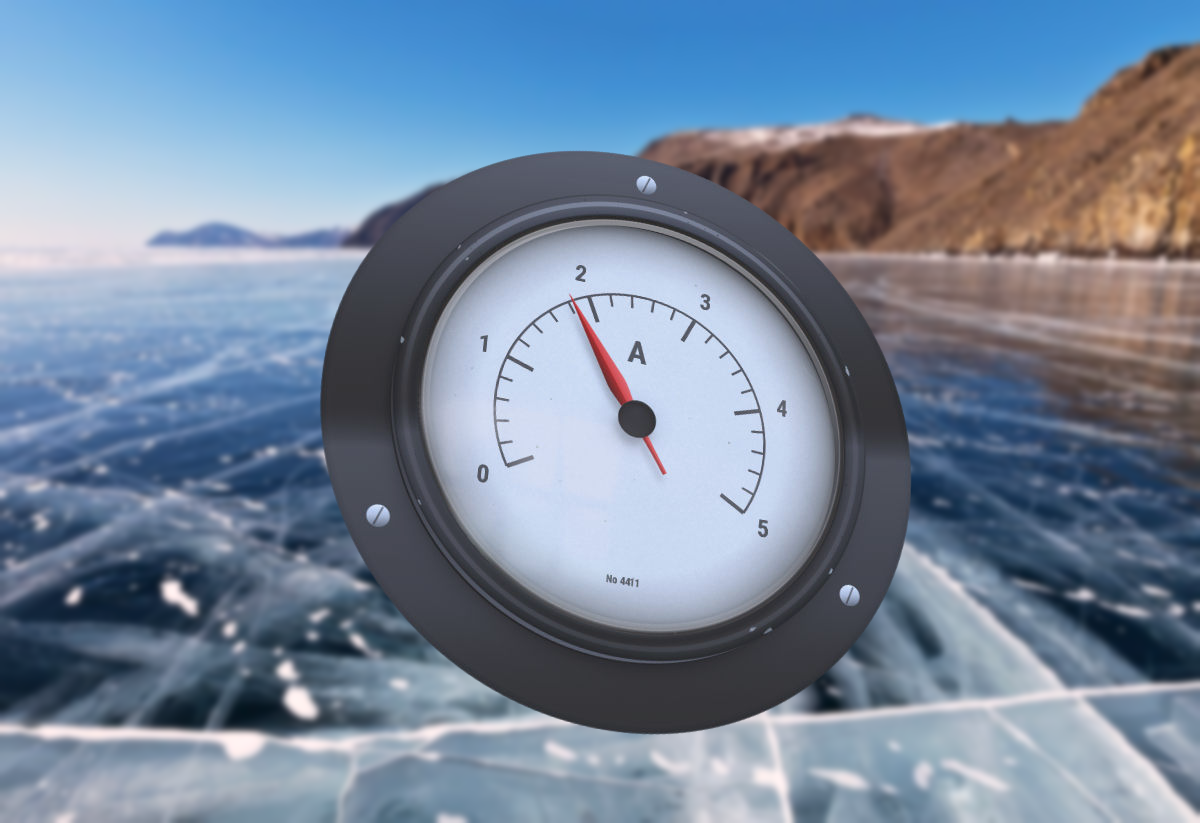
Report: 1.8 (A)
